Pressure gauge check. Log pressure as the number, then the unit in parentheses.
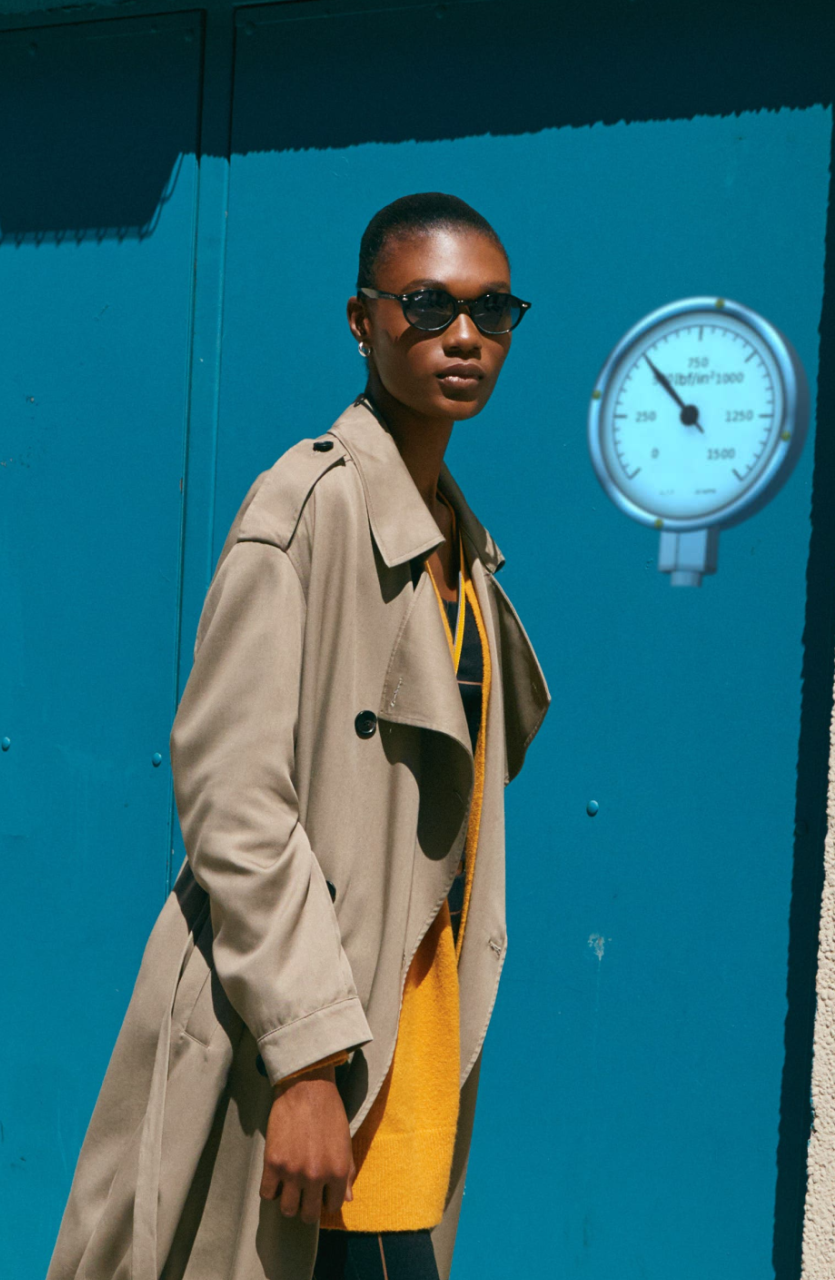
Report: 500 (psi)
